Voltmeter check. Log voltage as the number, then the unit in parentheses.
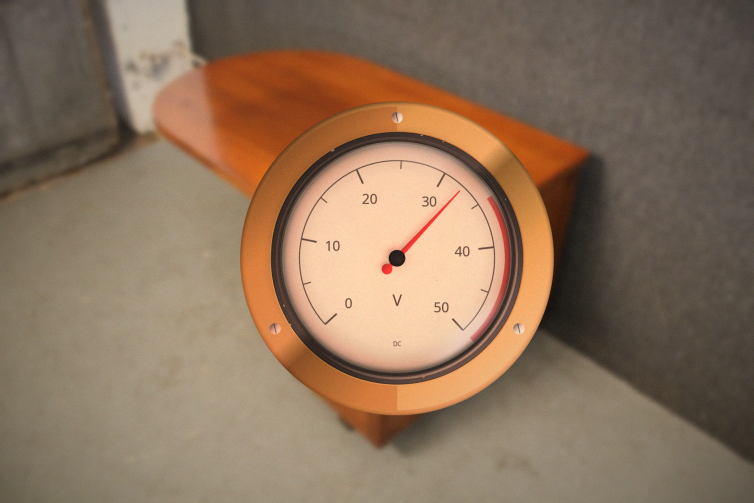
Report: 32.5 (V)
